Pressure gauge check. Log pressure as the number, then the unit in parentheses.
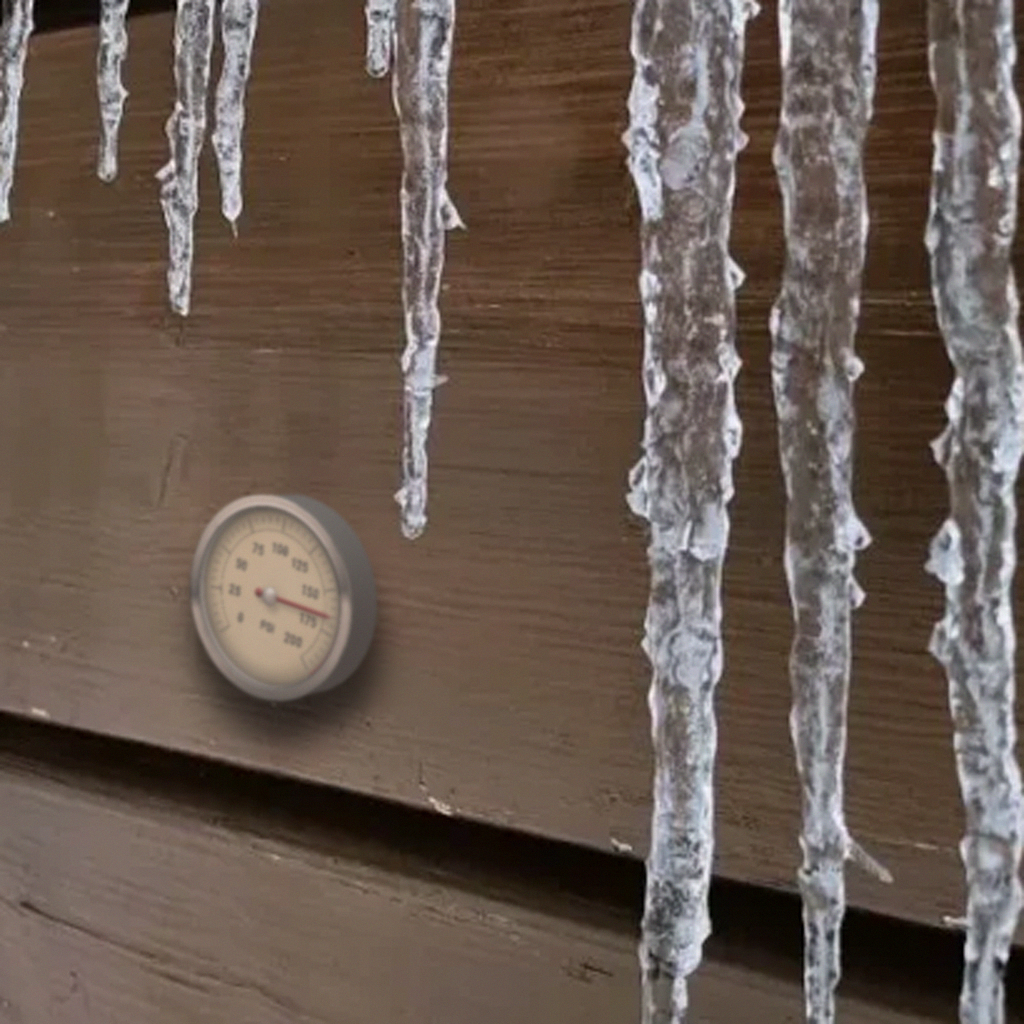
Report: 165 (psi)
